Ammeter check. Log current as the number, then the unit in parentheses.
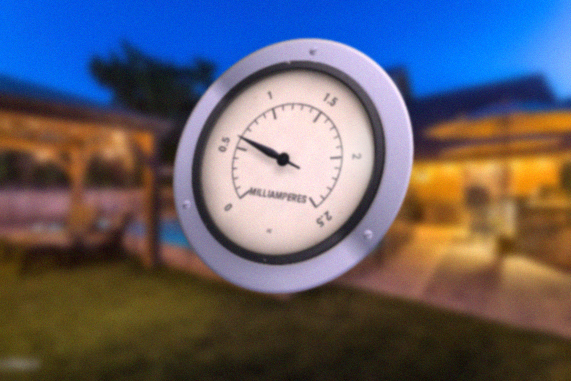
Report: 0.6 (mA)
